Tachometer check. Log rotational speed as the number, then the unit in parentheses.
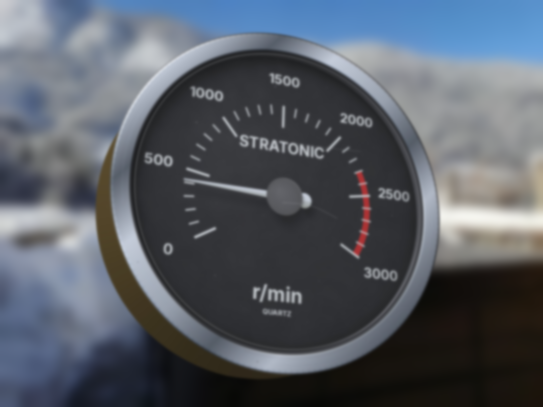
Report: 400 (rpm)
